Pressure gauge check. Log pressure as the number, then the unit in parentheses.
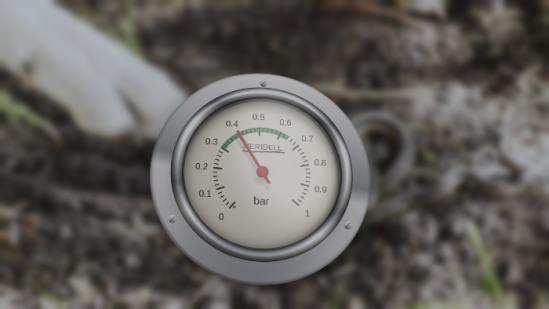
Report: 0.4 (bar)
